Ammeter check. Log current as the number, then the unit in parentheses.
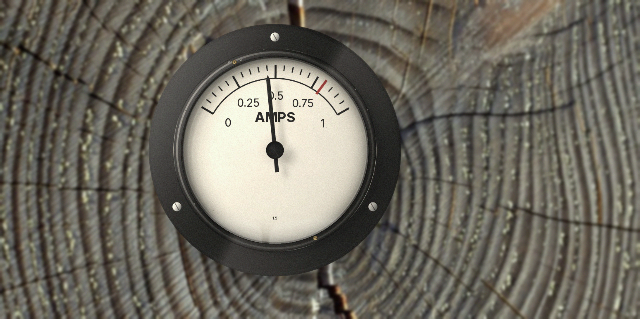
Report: 0.45 (A)
